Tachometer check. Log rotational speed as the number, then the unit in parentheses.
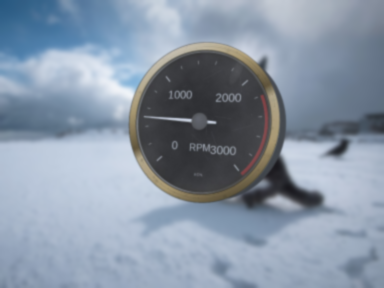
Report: 500 (rpm)
